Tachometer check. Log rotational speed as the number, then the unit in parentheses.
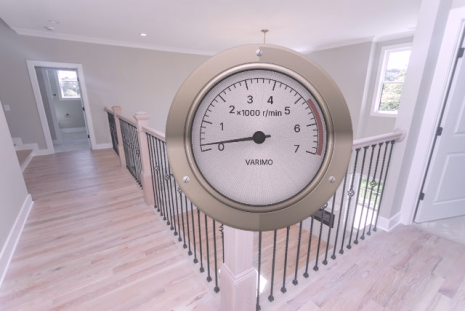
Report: 200 (rpm)
